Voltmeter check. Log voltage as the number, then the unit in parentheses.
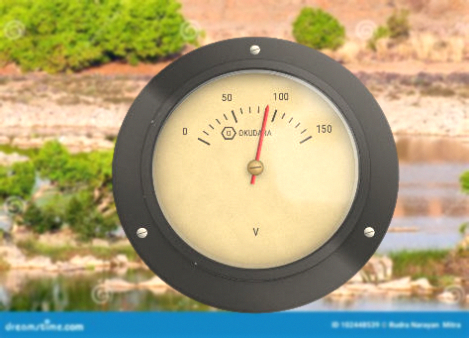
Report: 90 (V)
